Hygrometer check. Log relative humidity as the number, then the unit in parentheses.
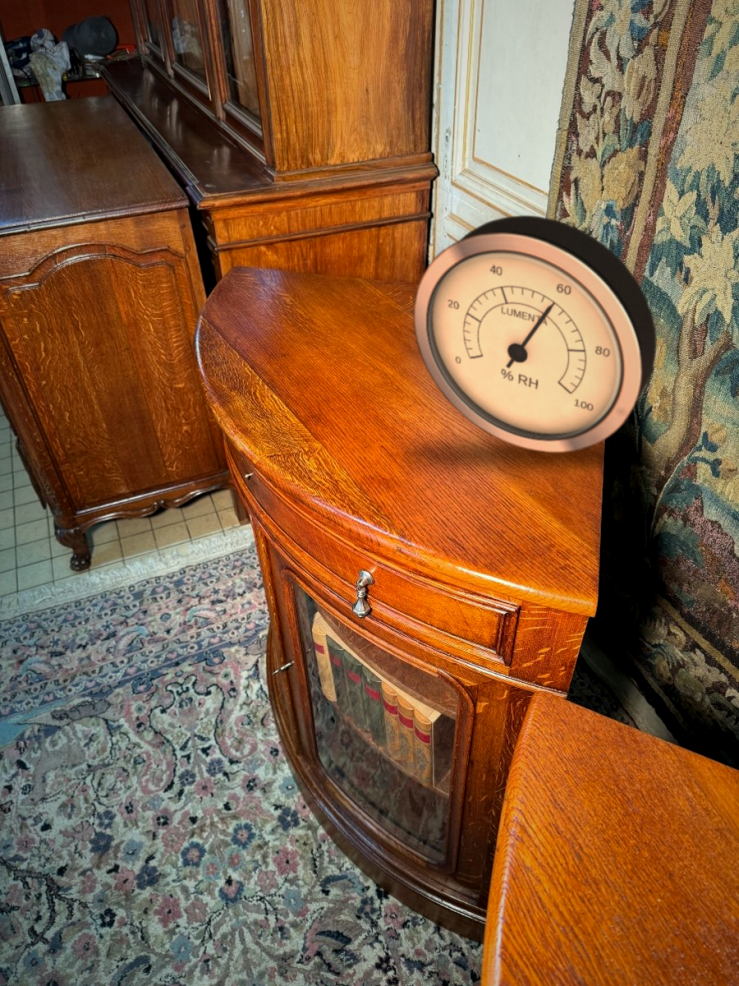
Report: 60 (%)
